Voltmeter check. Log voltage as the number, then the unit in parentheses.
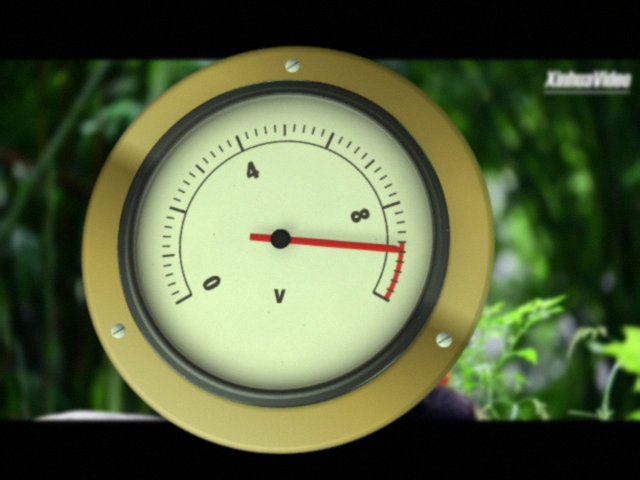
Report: 9 (V)
